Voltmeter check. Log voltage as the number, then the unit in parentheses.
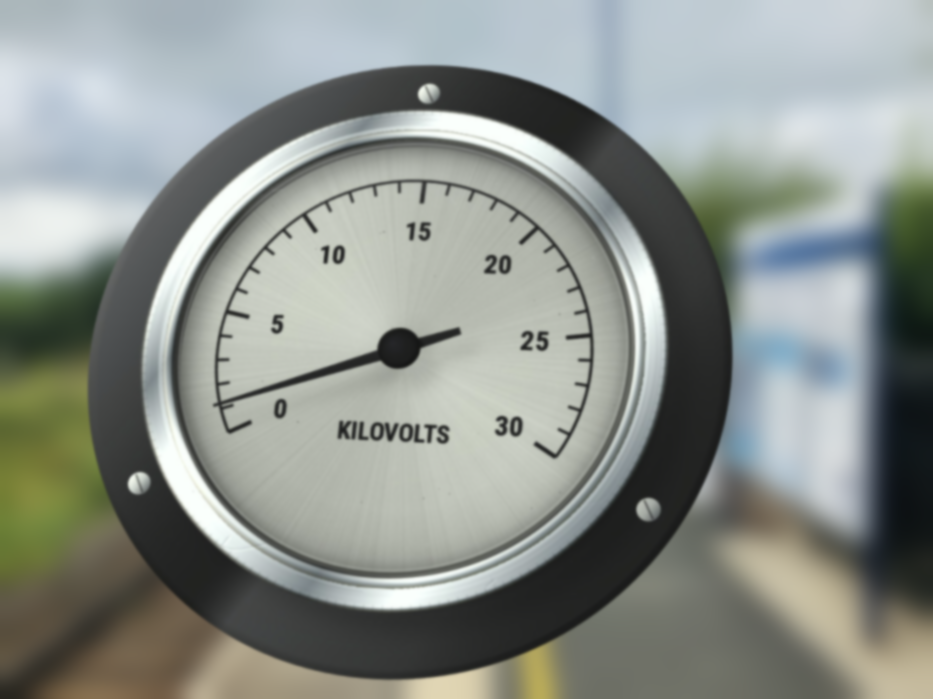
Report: 1 (kV)
